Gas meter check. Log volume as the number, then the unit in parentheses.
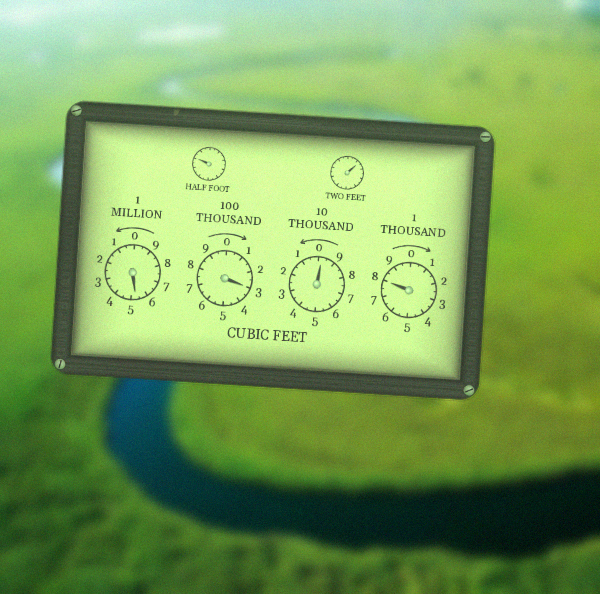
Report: 529800 (ft³)
